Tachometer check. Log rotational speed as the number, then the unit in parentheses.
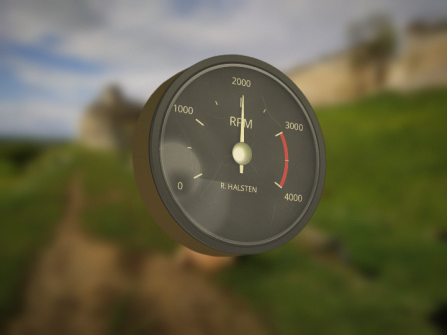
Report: 2000 (rpm)
